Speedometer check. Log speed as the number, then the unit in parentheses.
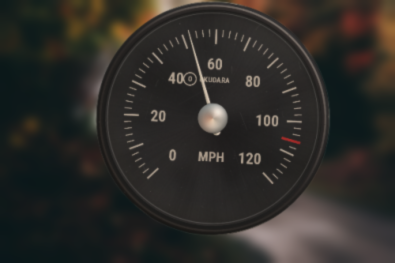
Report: 52 (mph)
